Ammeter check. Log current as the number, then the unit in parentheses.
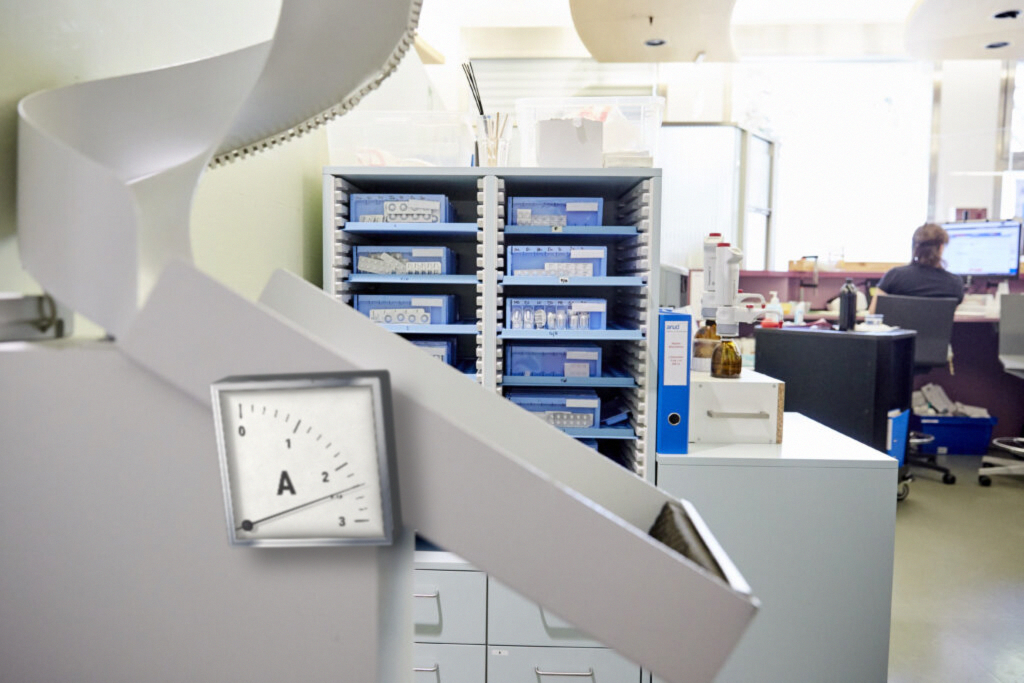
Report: 2.4 (A)
